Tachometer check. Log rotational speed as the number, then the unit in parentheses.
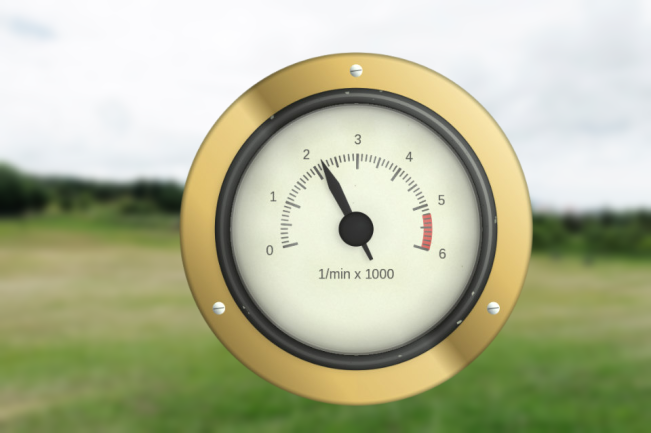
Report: 2200 (rpm)
